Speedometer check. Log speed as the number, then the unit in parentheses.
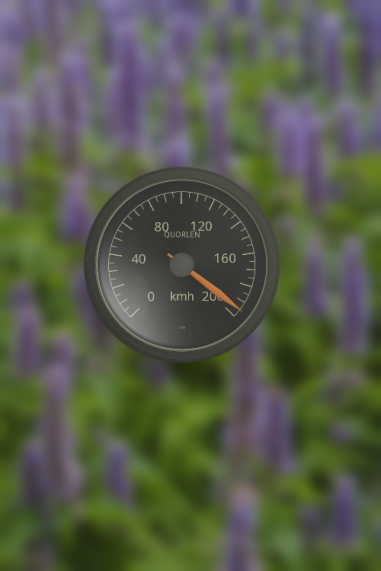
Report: 195 (km/h)
